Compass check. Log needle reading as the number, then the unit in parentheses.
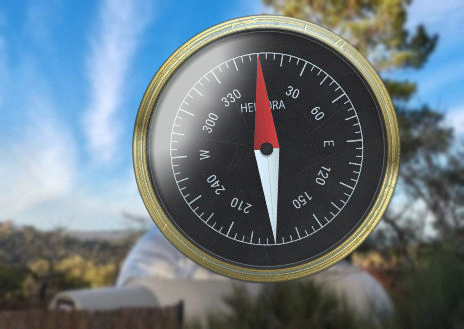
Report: 0 (°)
